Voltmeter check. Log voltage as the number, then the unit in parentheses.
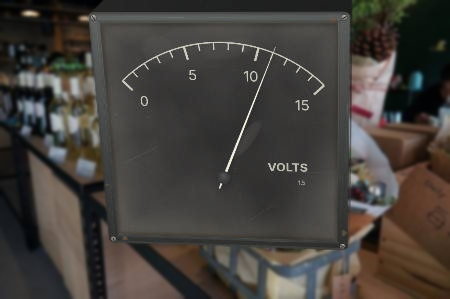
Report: 11 (V)
